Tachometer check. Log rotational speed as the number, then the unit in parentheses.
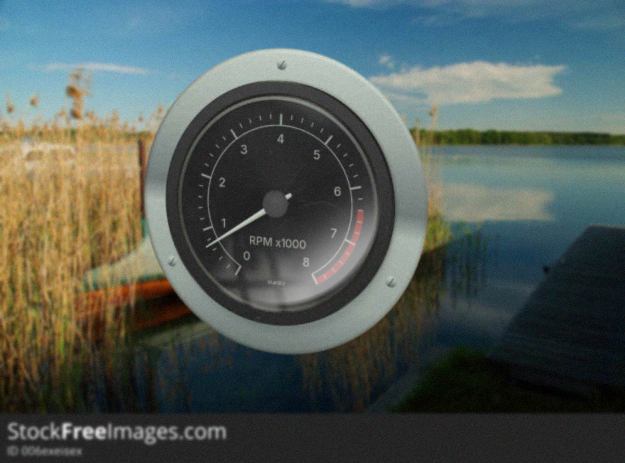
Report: 700 (rpm)
